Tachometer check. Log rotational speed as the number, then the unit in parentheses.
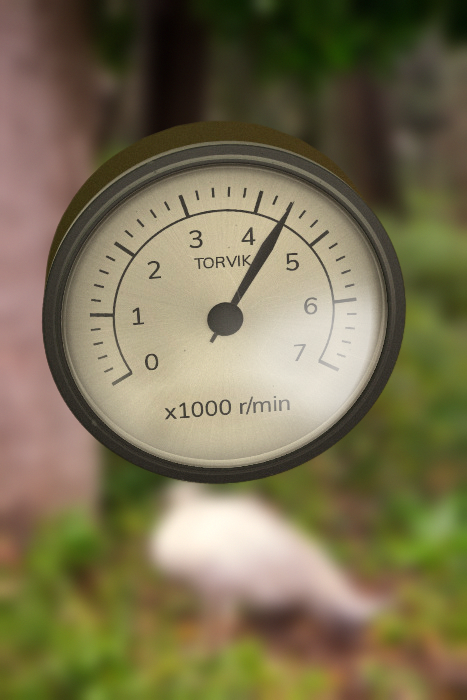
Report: 4400 (rpm)
